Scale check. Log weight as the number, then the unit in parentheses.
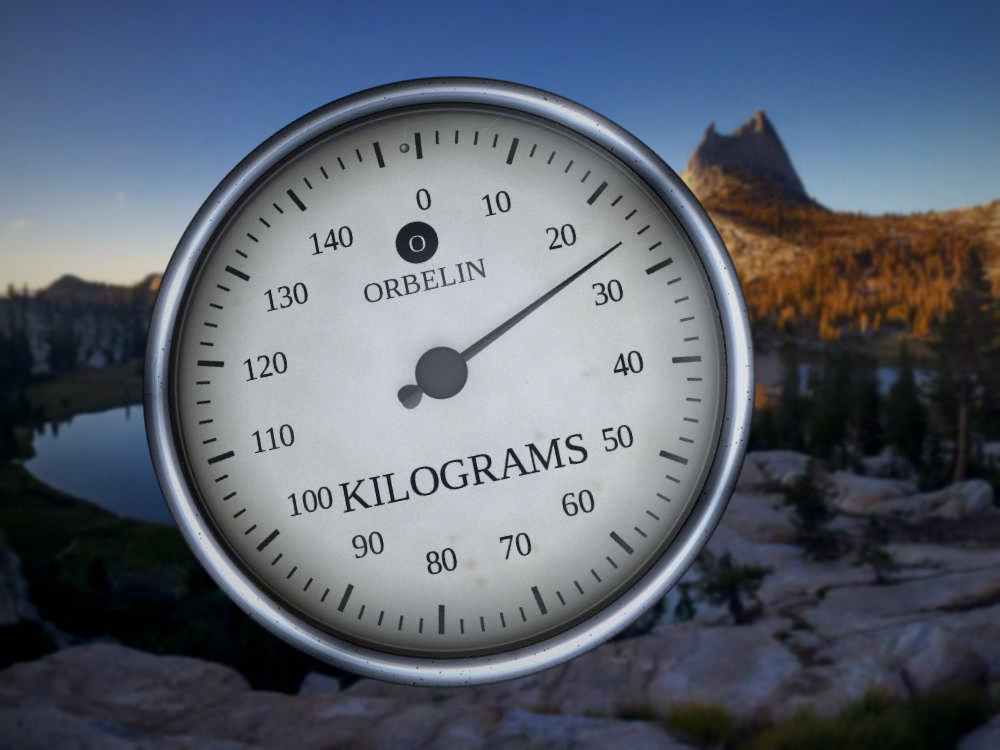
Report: 26 (kg)
